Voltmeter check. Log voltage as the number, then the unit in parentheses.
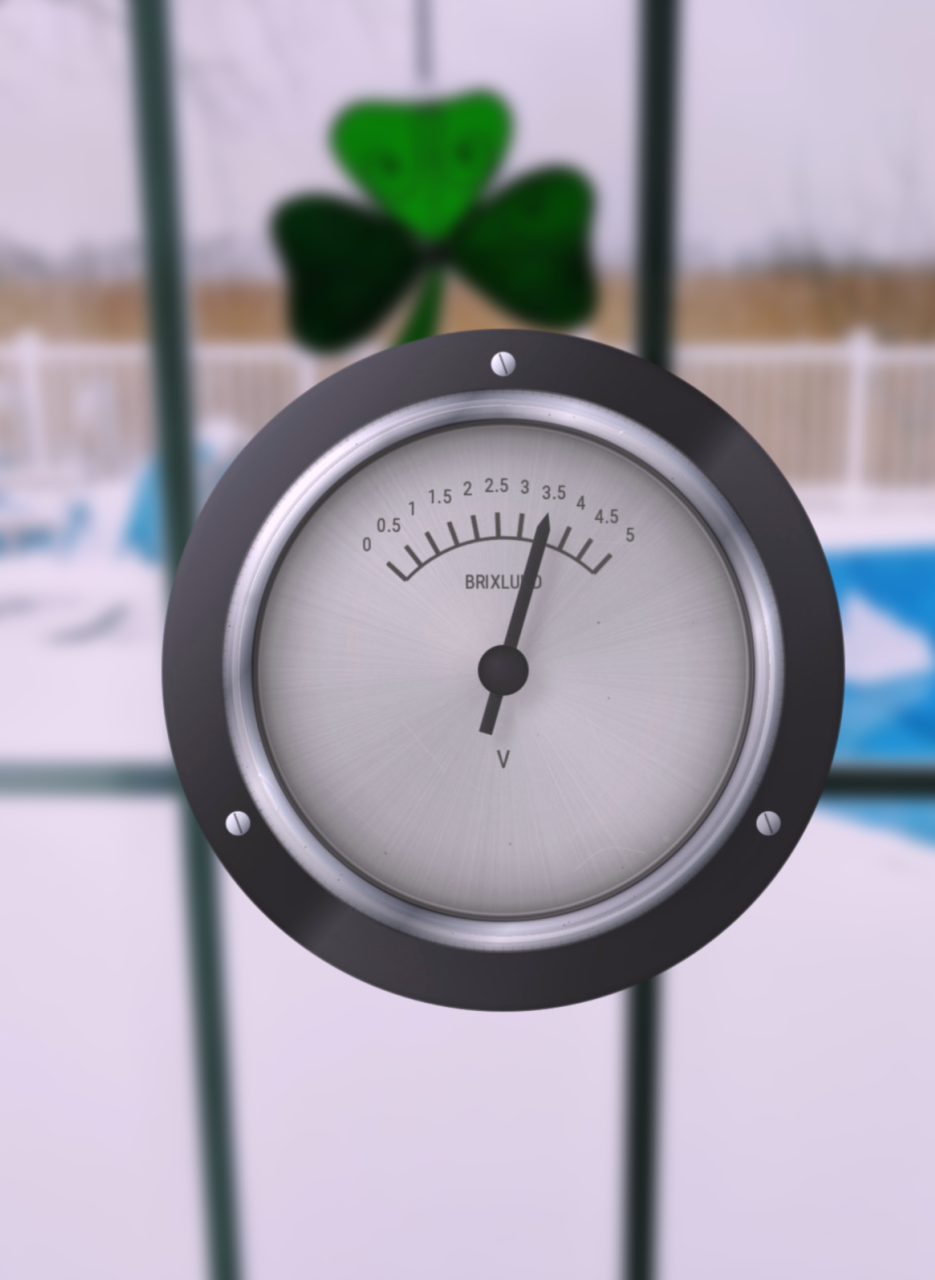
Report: 3.5 (V)
